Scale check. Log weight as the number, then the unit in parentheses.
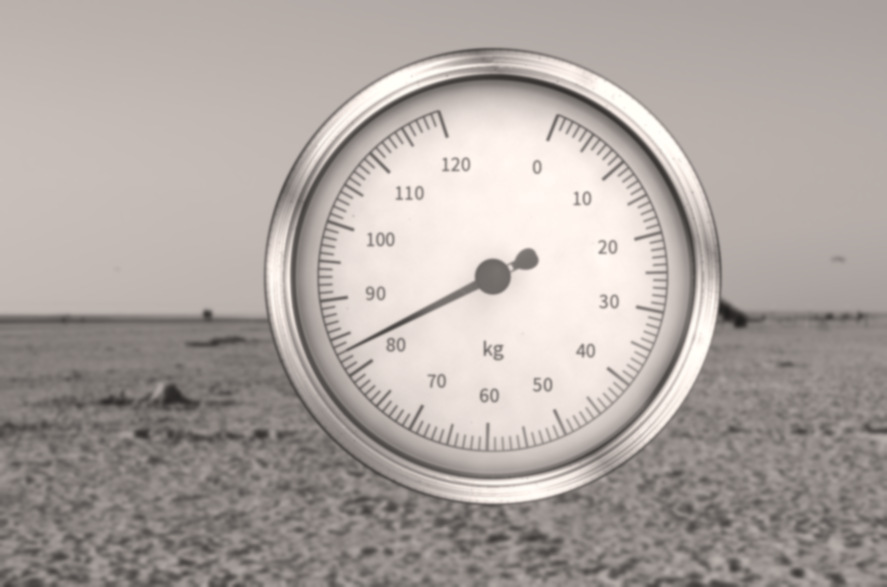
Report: 83 (kg)
